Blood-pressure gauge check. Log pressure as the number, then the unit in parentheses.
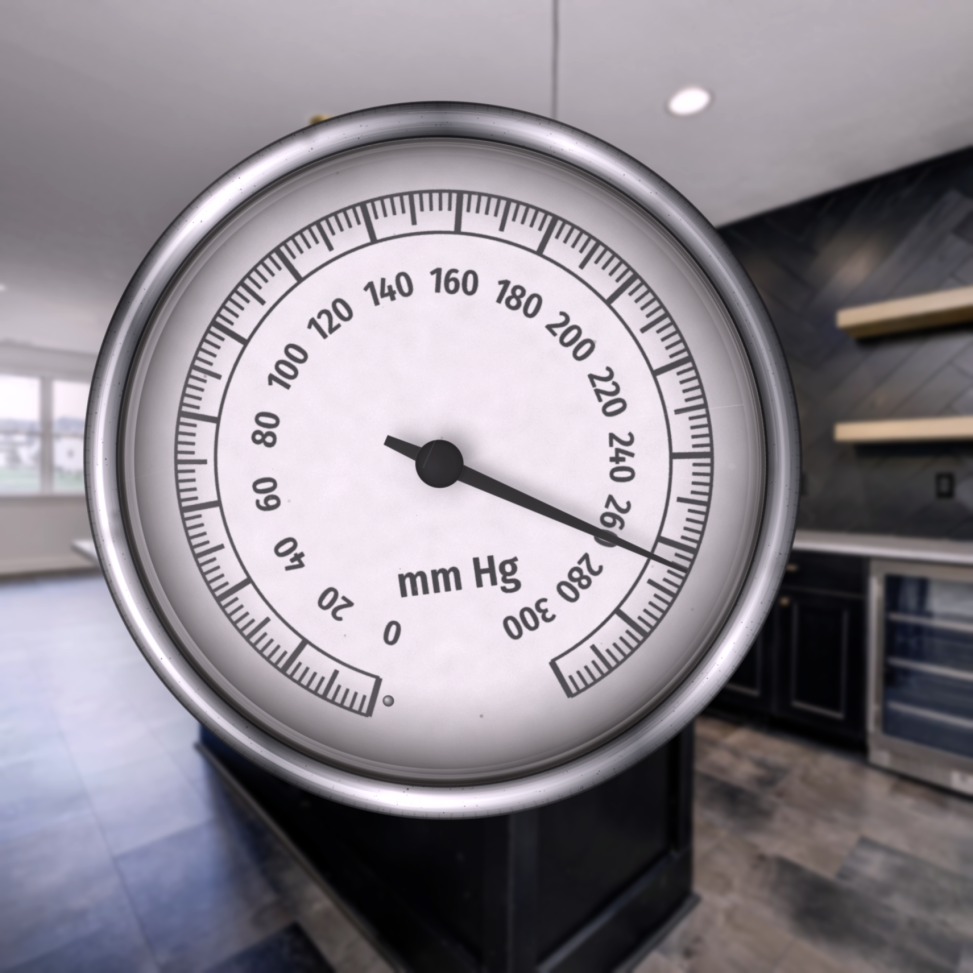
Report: 264 (mmHg)
